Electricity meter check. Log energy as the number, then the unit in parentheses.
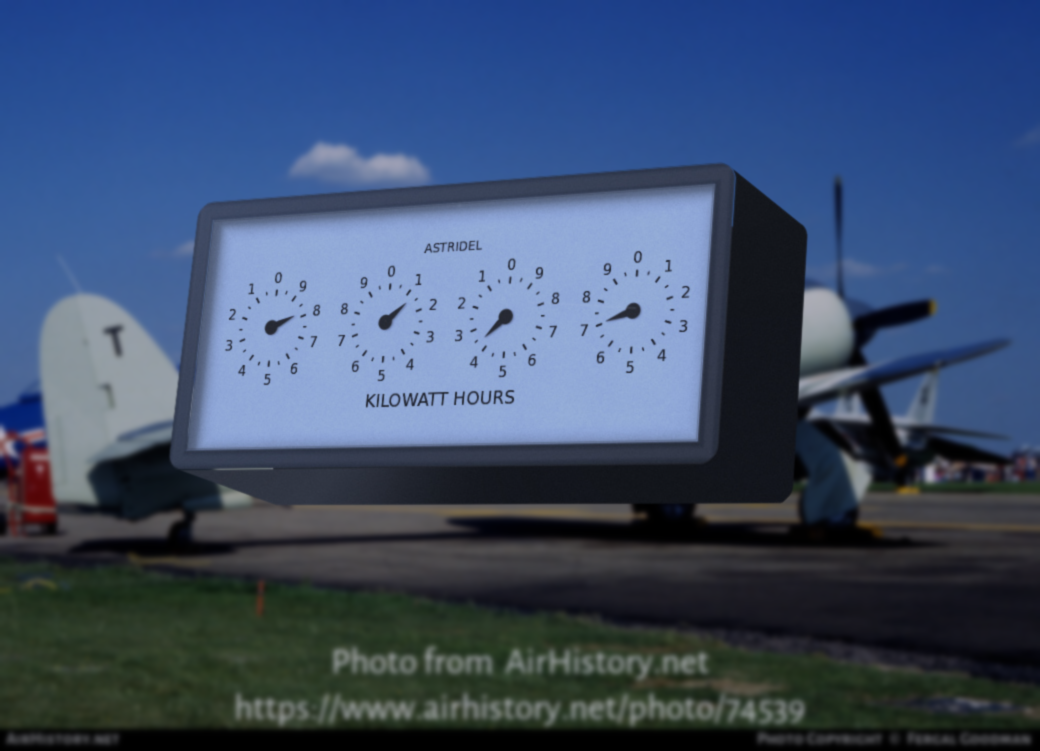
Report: 8137 (kWh)
